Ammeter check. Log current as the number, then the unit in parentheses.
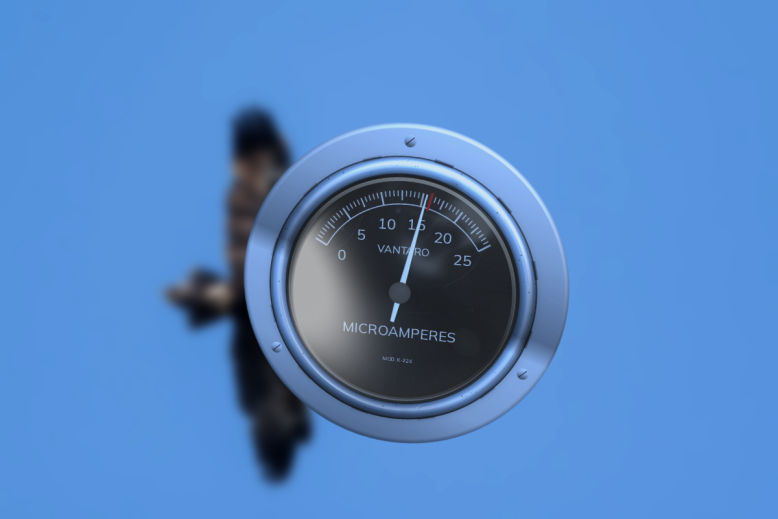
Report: 15.5 (µA)
